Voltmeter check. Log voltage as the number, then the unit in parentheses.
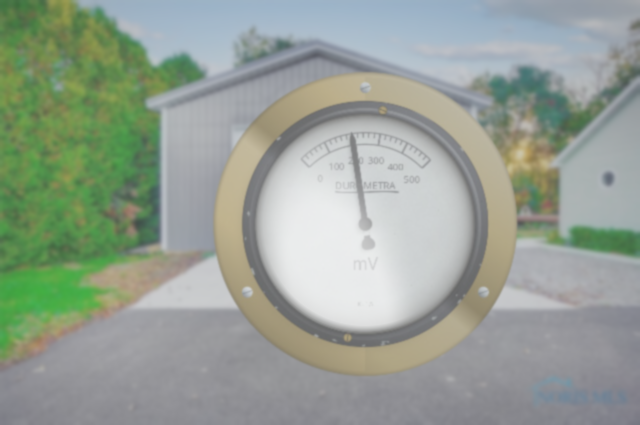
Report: 200 (mV)
